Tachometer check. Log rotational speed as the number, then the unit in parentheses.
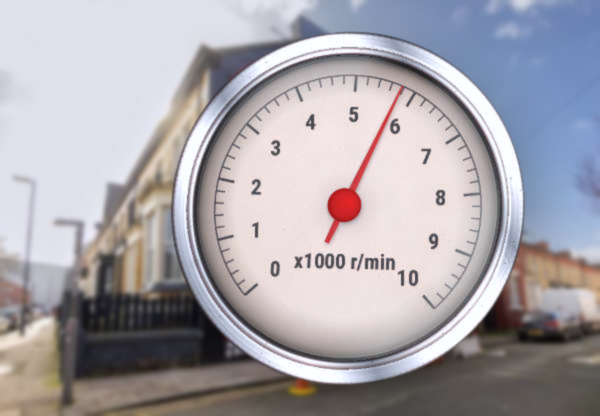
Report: 5800 (rpm)
